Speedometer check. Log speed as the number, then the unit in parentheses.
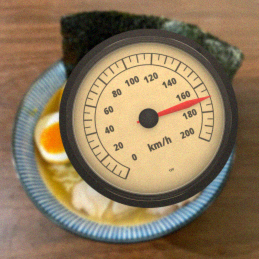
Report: 170 (km/h)
